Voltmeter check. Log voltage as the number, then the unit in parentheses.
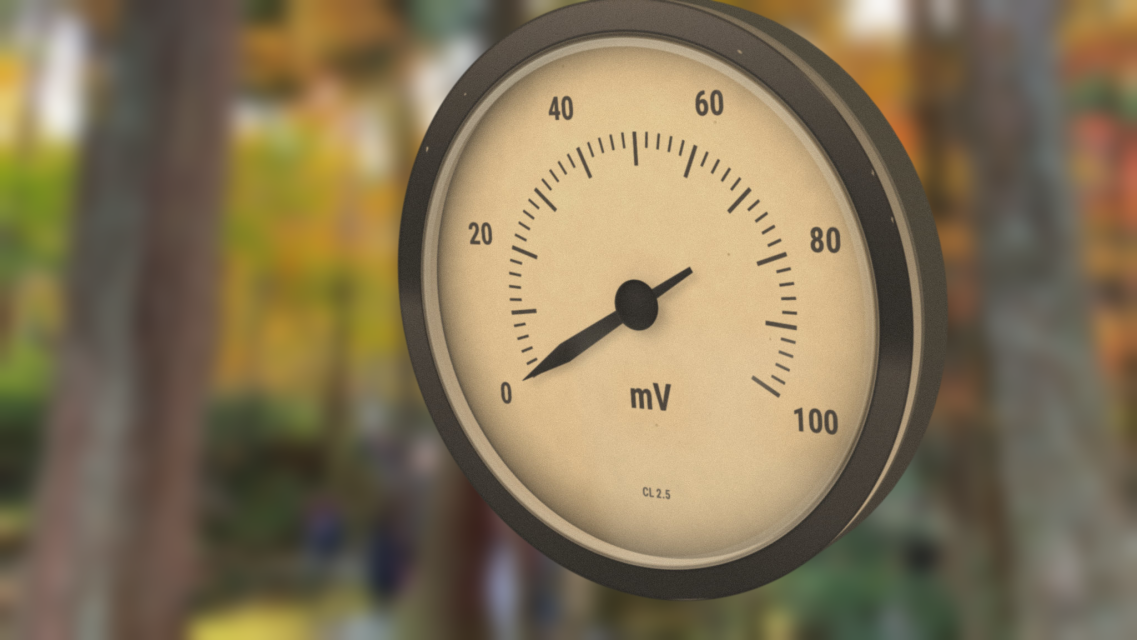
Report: 0 (mV)
